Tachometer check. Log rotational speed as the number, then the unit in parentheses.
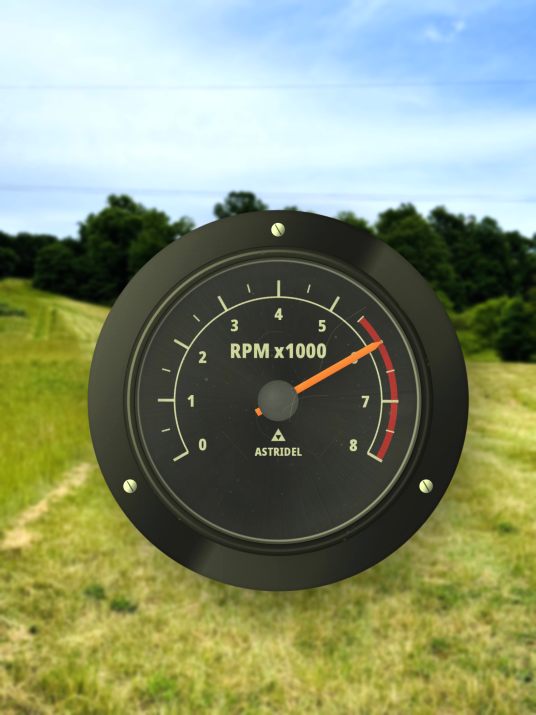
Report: 6000 (rpm)
